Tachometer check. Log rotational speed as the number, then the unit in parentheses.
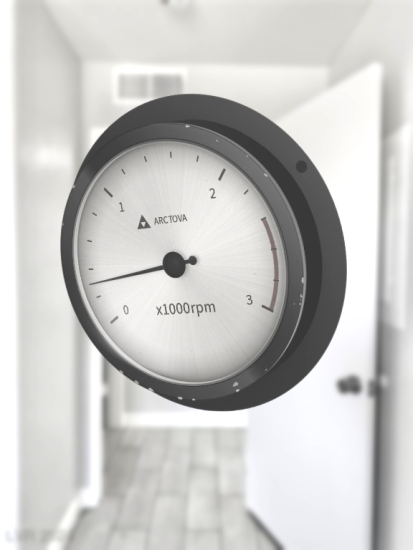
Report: 300 (rpm)
